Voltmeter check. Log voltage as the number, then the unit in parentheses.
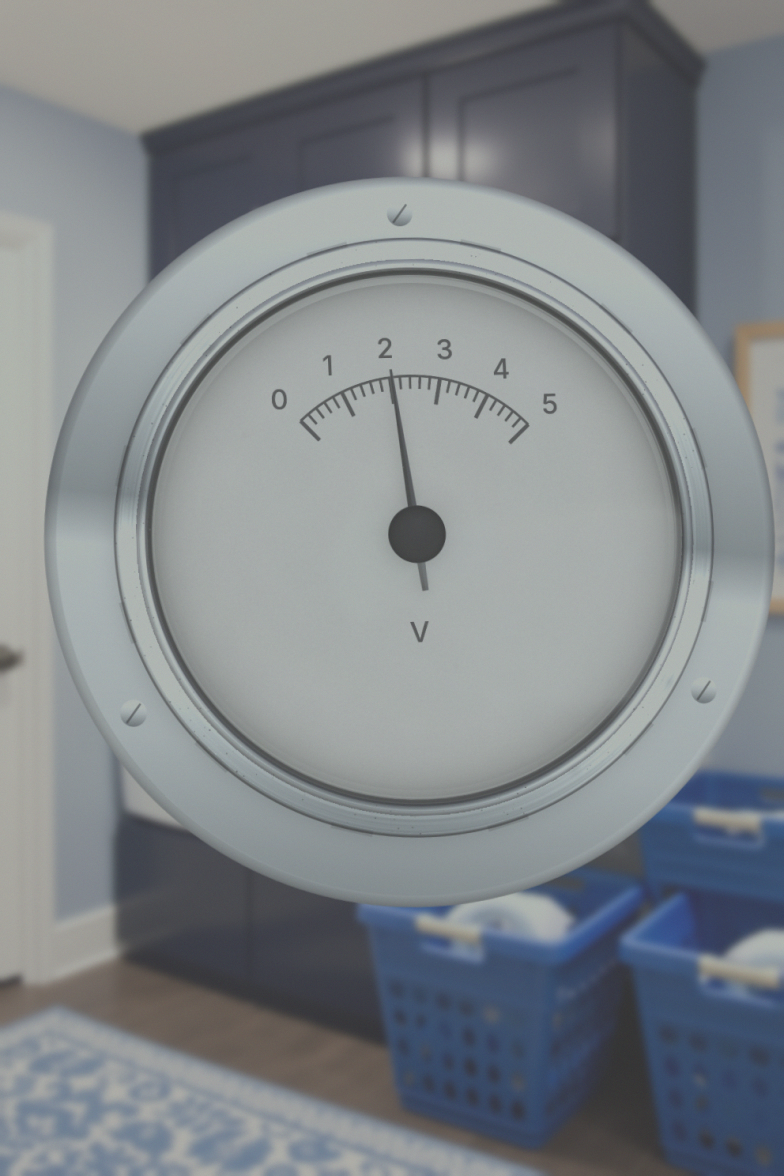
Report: 2 (V)
